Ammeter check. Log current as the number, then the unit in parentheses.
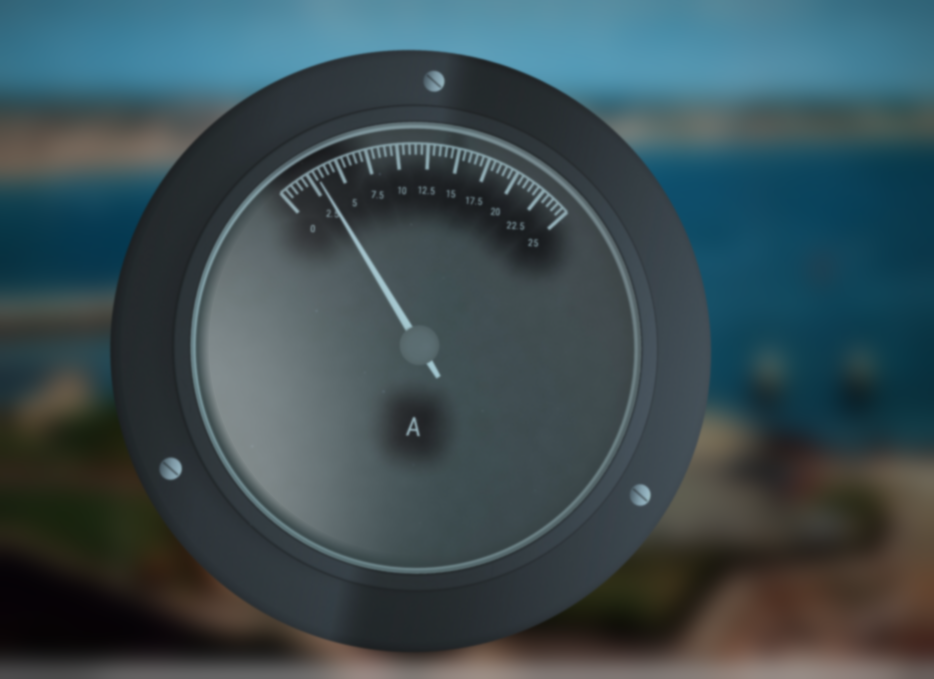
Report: 3 (A)
